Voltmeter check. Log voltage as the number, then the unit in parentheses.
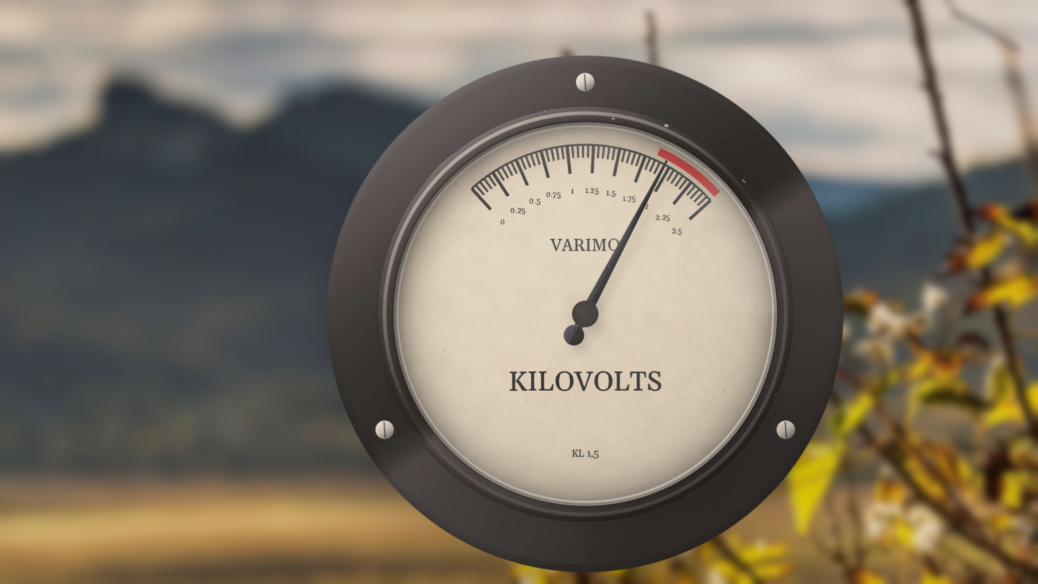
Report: 1.95 (kV)
